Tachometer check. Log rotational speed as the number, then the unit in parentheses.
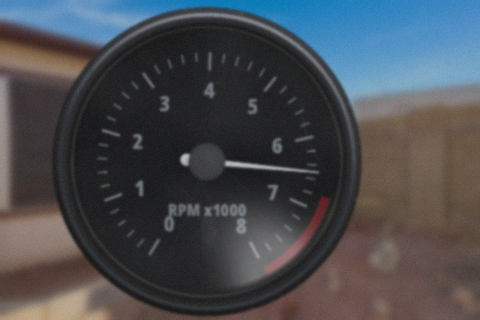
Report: 6500 (rpm)
